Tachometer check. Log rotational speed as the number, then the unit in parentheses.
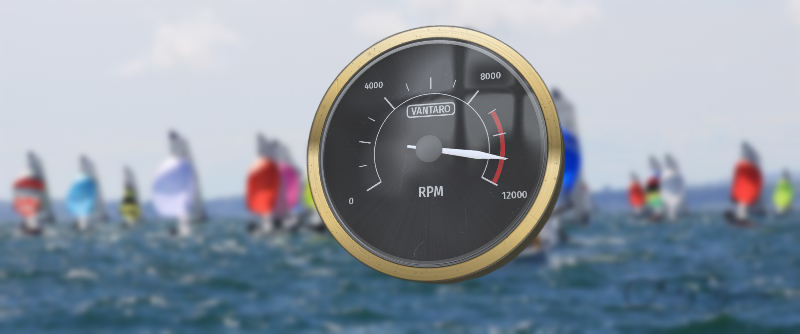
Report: 11000 (rpm)
